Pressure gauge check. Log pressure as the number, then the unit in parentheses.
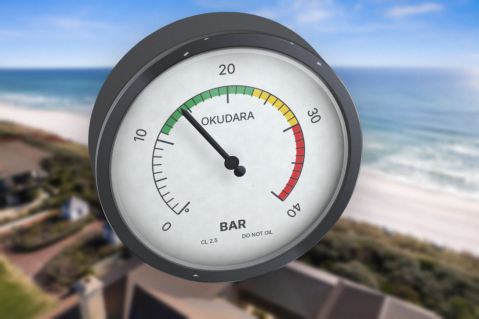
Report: 14.5 (bar)
